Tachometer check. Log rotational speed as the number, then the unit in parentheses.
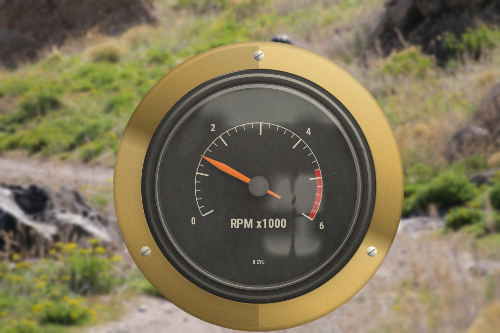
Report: 1400 (rpm)
